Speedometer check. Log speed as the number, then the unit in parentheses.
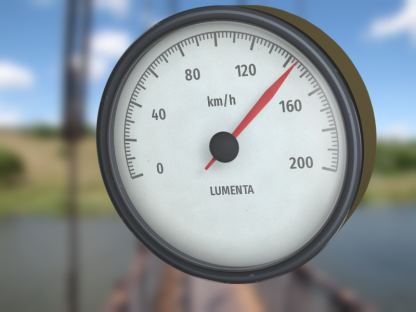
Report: 144 (km/h)
